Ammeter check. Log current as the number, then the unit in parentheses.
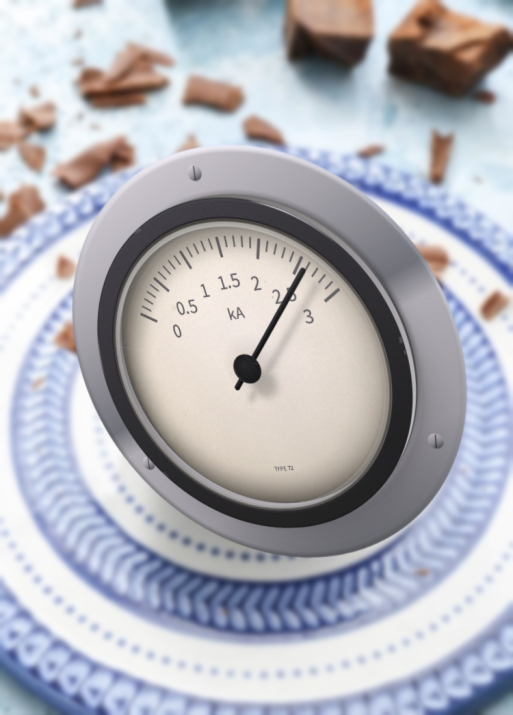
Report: 2.6 (kA)
